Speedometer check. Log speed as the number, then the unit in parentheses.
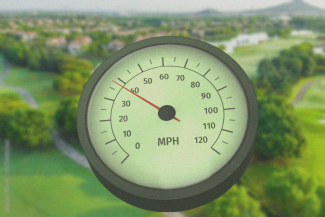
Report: 37.5 (mph)
